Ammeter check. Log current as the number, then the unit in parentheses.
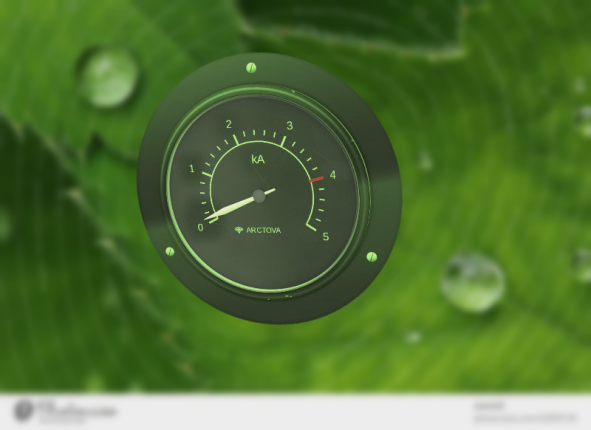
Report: 0.1 (kA)
